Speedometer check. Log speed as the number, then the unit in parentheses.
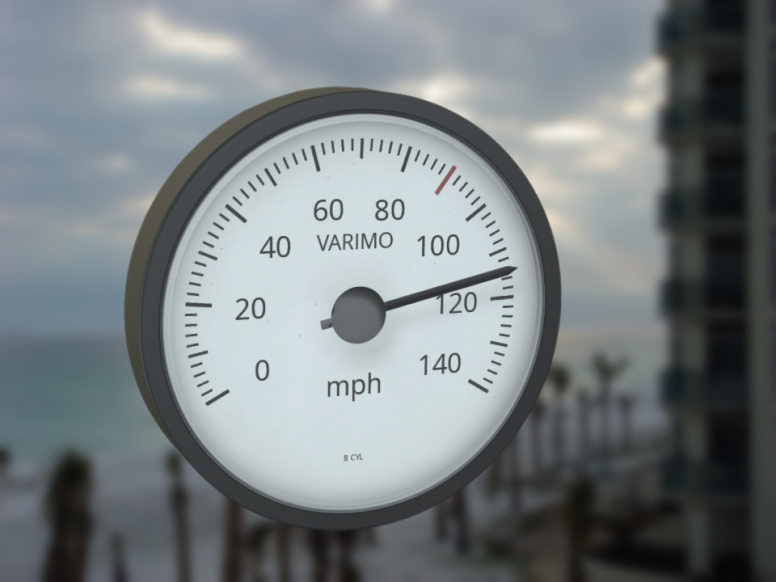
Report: 114 (mph)
